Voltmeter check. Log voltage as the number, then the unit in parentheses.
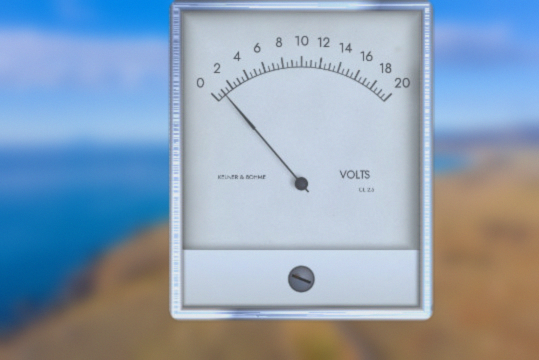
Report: 1 (V)
